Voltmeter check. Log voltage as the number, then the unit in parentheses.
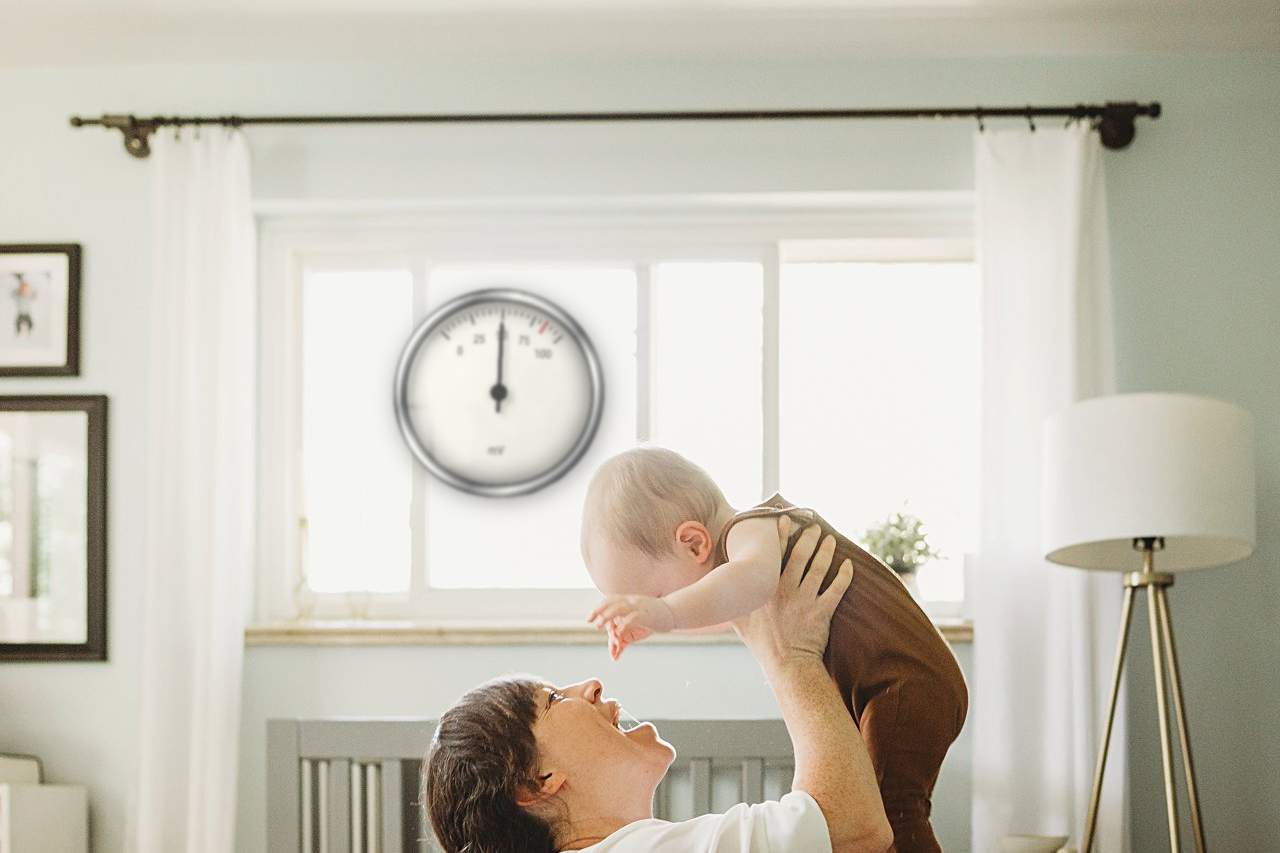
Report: 50 (mV)
